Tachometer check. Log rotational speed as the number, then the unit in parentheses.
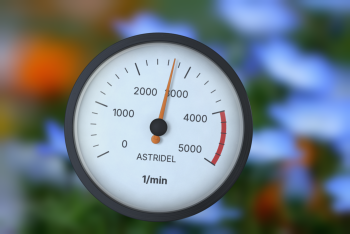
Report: 2700 (rpm)
